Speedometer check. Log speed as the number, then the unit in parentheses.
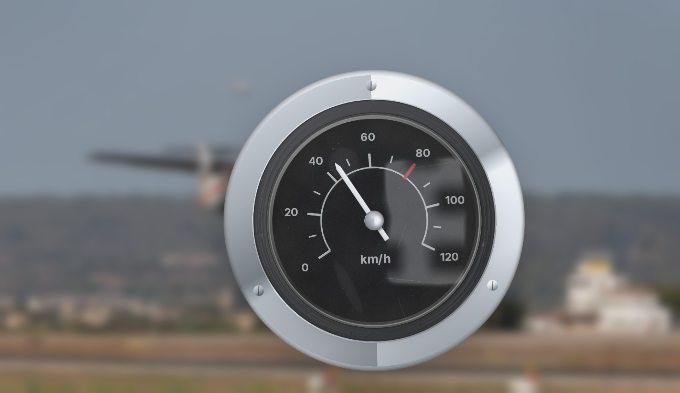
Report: 45 (km/h)
